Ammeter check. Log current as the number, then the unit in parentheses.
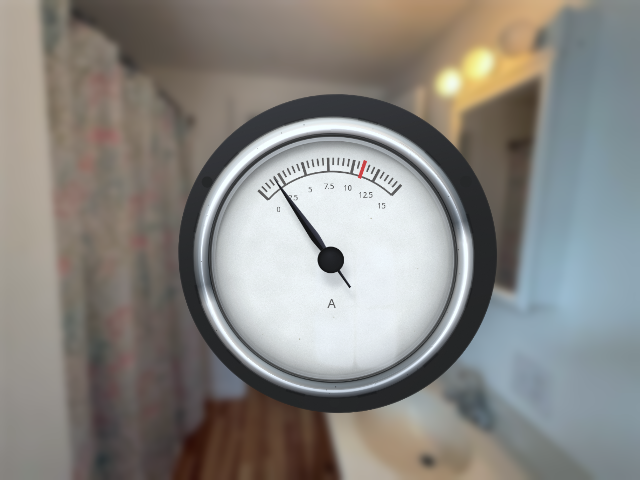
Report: 2 (A)
